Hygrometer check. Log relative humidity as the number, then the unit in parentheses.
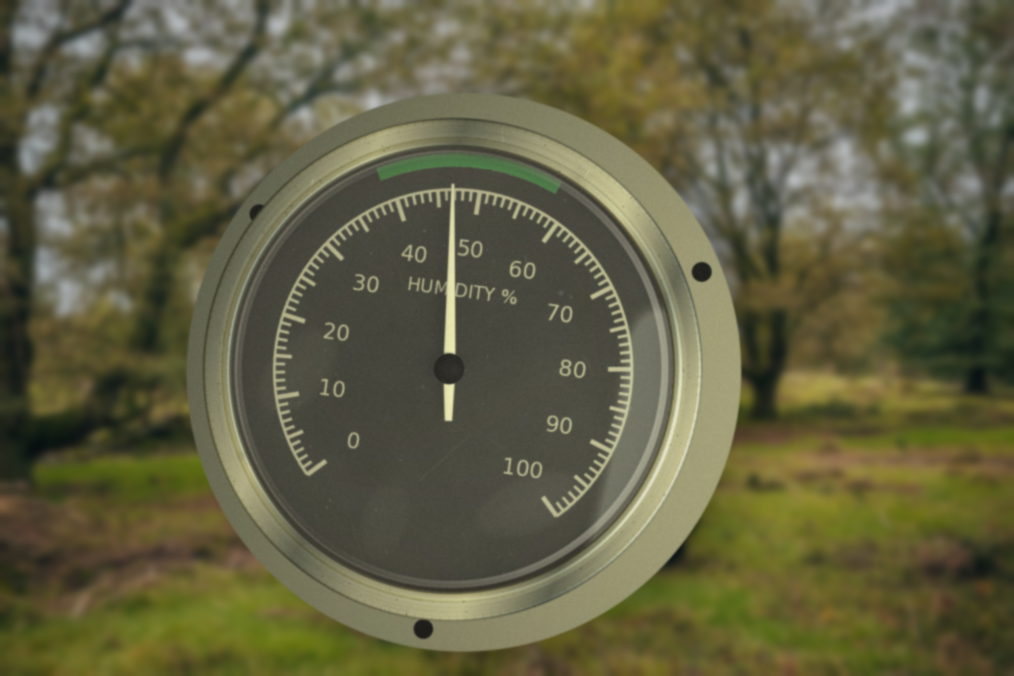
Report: 47 (%)
